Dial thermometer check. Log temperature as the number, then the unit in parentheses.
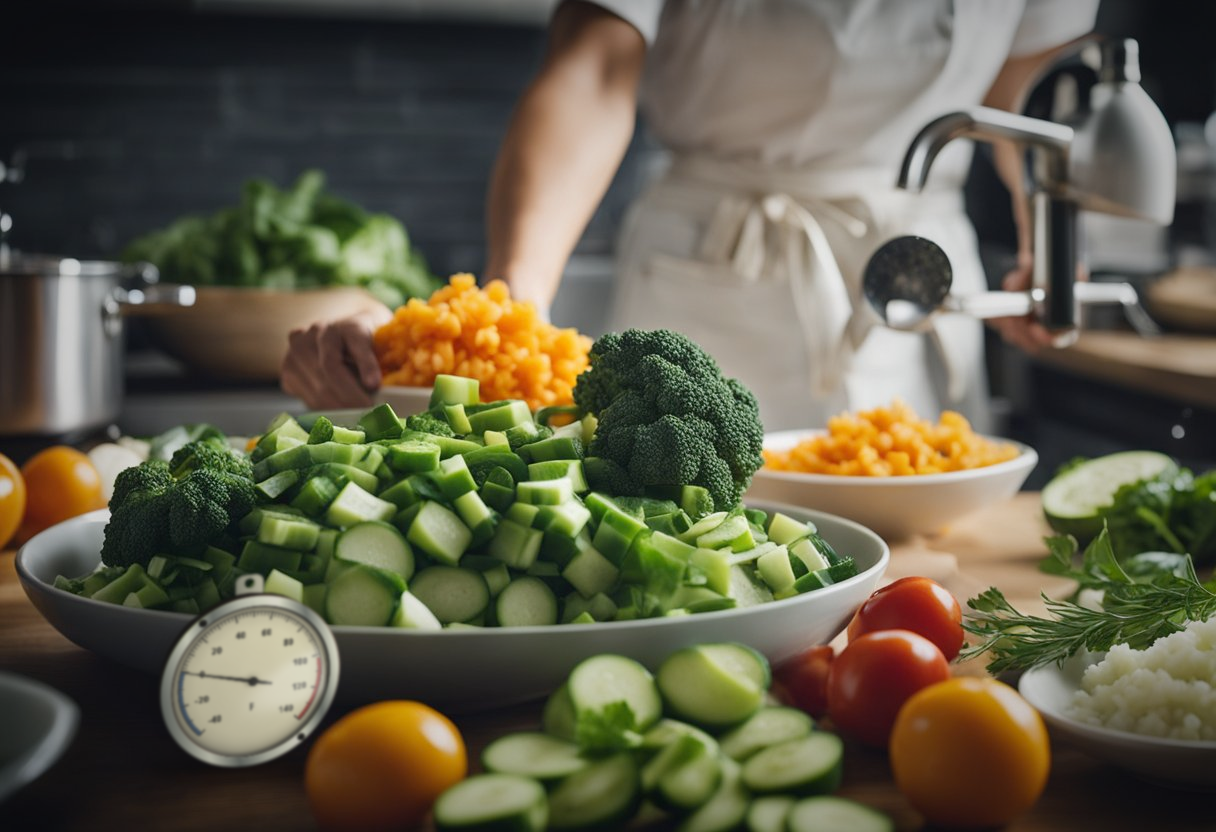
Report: 0 (°F)
